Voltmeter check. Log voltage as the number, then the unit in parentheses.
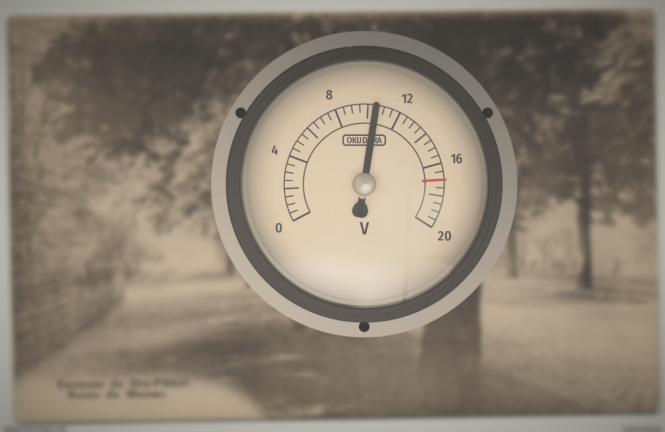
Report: 10.5 (V)
